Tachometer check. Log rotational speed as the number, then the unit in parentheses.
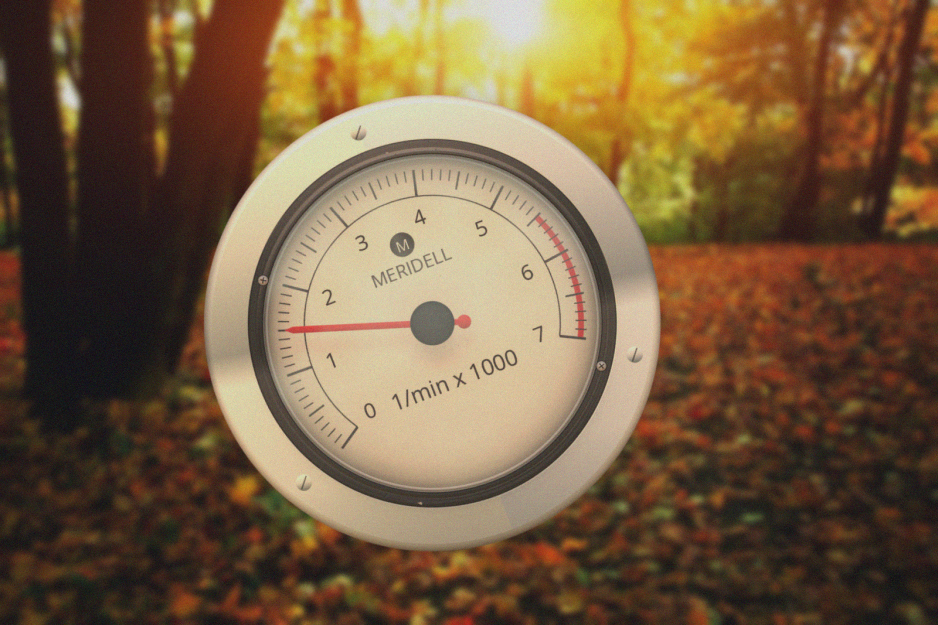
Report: 1500 (rpm)
